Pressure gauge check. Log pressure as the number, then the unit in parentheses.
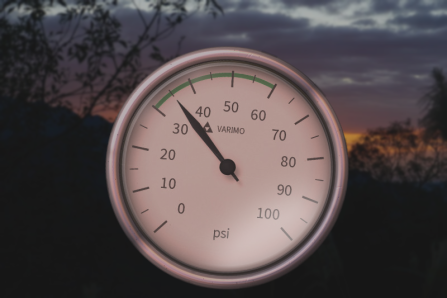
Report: 35 (psi)
